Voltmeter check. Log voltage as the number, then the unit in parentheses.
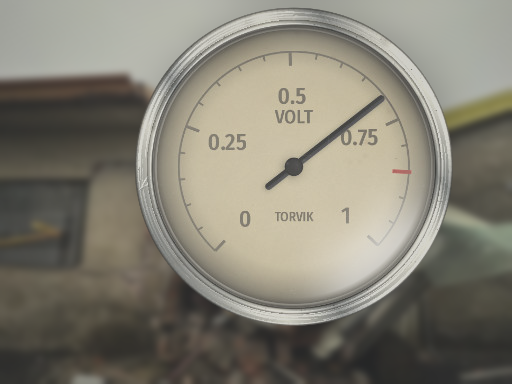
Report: 0.7 (V)
